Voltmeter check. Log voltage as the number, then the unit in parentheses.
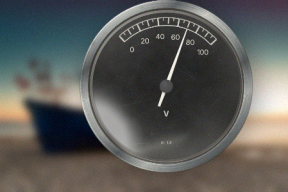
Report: 70 (V)
